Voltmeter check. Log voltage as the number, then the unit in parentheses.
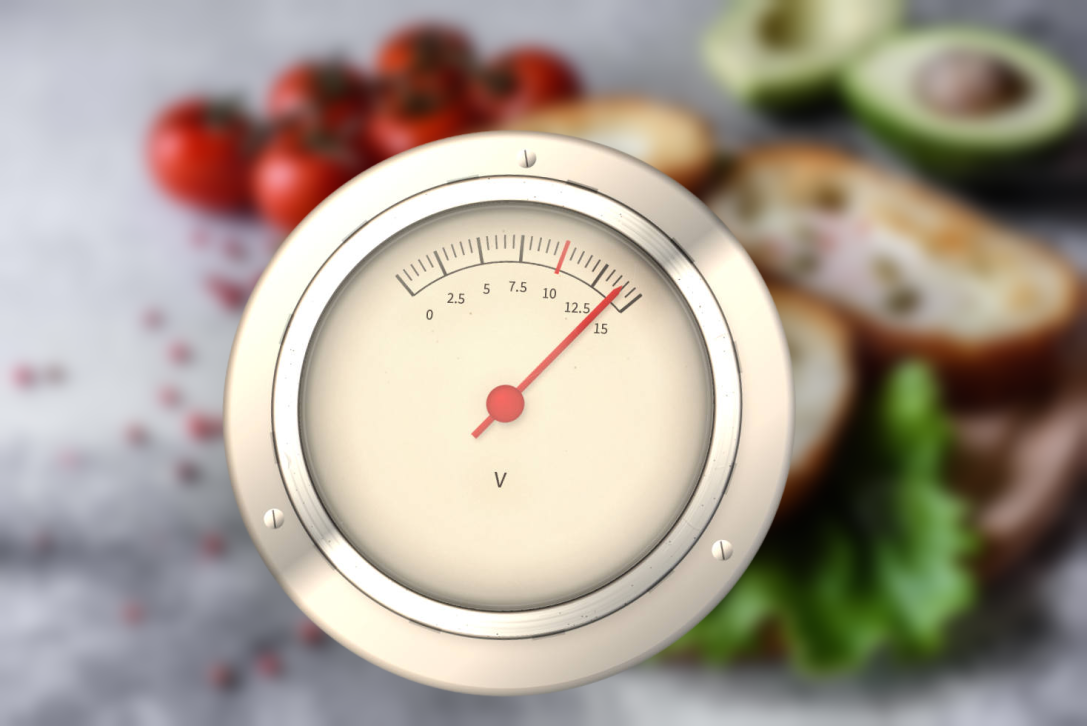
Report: 14 (V)
